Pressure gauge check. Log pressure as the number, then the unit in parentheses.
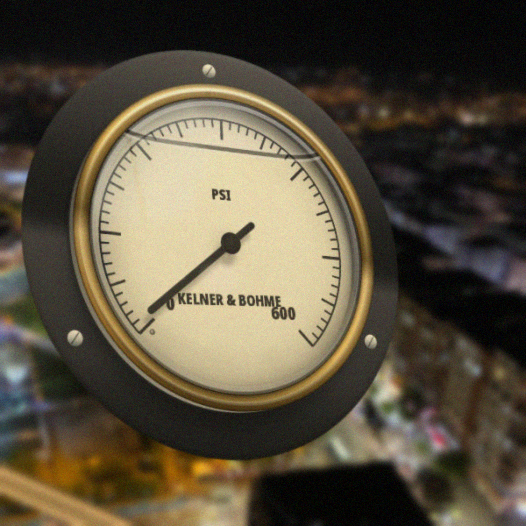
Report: 10 (psi)
